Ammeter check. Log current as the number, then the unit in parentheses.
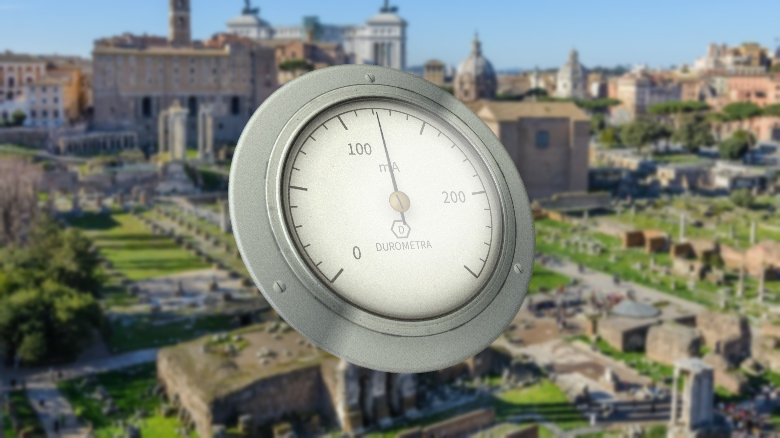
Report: 120 (mA)
